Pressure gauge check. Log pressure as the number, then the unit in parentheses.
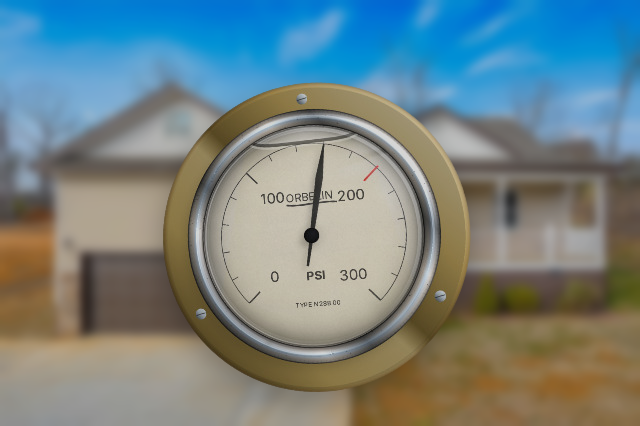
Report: 160 (psi)
